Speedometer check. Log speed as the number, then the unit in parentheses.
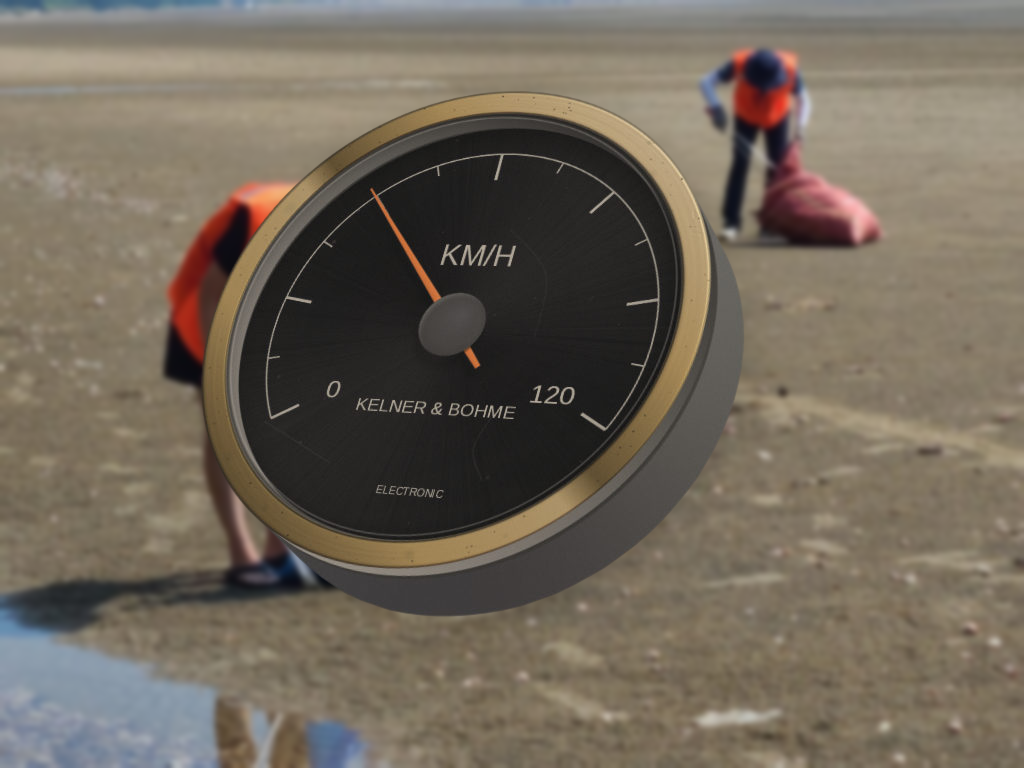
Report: 40 (km/h)
